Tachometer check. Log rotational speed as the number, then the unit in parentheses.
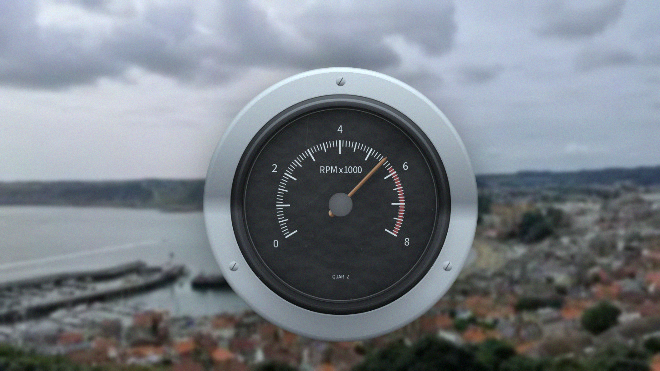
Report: 5500 (rpm)
